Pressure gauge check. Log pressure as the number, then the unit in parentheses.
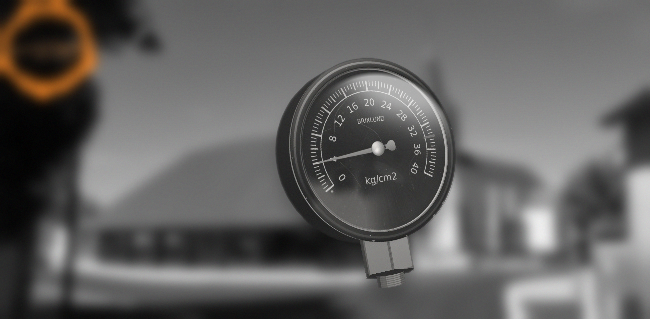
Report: 4 (kg/cm²)
